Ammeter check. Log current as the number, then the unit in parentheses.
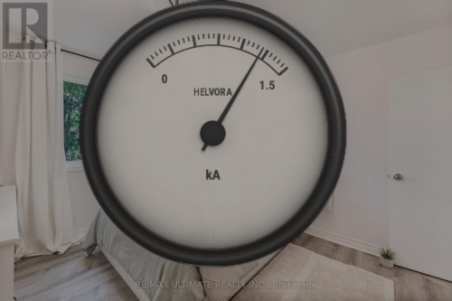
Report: 1.2 (kA)
